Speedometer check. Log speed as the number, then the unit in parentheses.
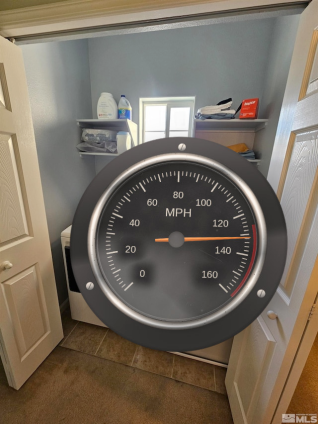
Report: 132 (mph)
